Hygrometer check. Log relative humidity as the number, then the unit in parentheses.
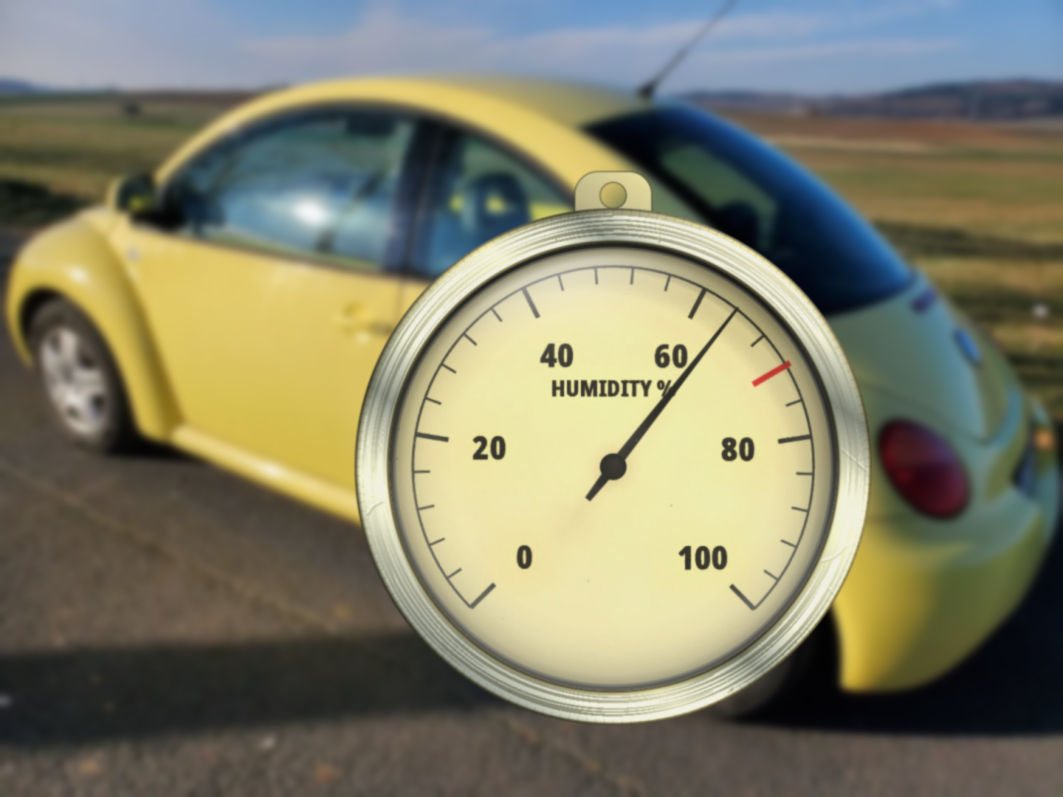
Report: 64 (%)
